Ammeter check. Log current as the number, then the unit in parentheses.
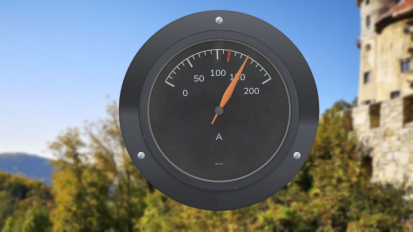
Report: 150 (A)
